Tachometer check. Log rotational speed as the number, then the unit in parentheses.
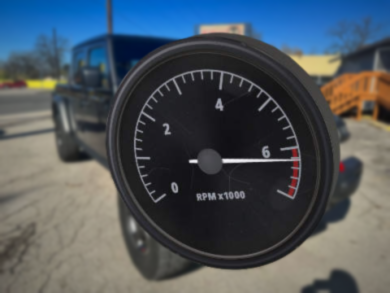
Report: 6200 (rpm)
